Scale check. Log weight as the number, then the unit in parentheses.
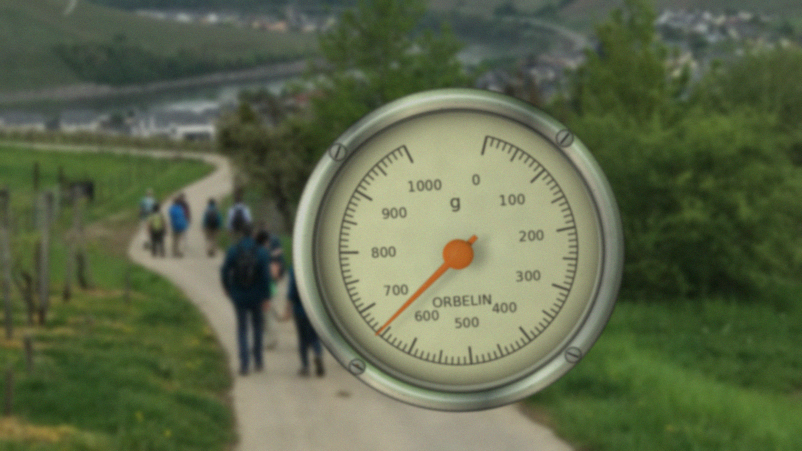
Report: 660 (g)
